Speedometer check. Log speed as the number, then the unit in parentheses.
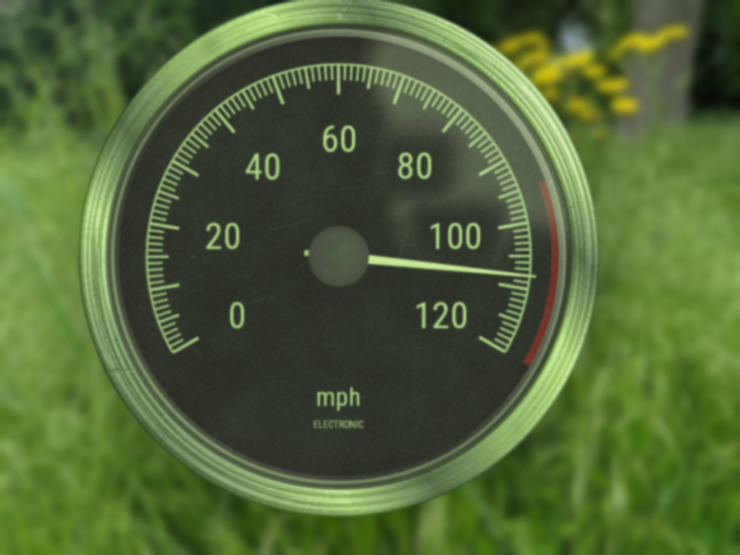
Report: 108 (mph)
